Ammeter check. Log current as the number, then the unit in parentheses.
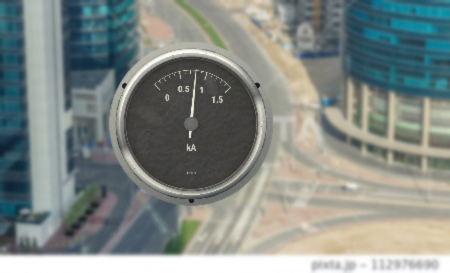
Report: 0.8 (kA)
